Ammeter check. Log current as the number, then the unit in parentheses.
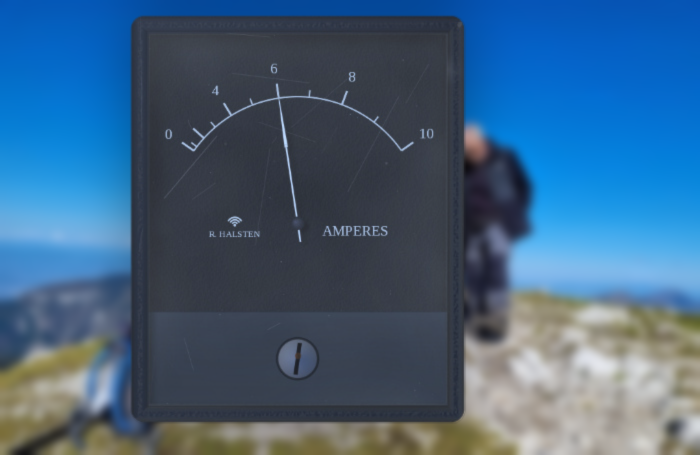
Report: 6 (A)
